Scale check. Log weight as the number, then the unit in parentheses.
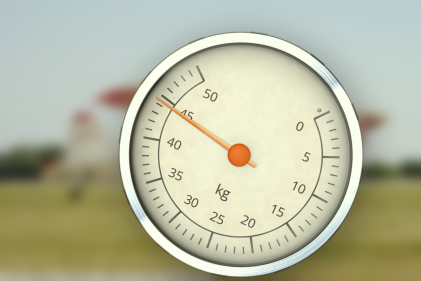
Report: 44.5 (kg)
